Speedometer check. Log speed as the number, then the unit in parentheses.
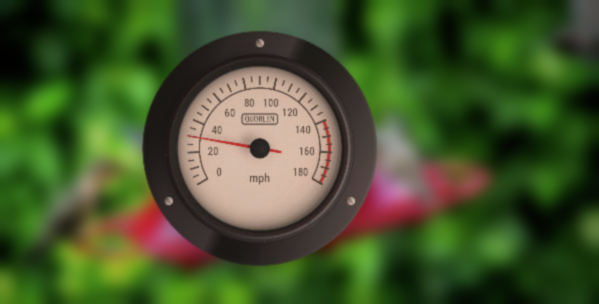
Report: 30 (mph)
